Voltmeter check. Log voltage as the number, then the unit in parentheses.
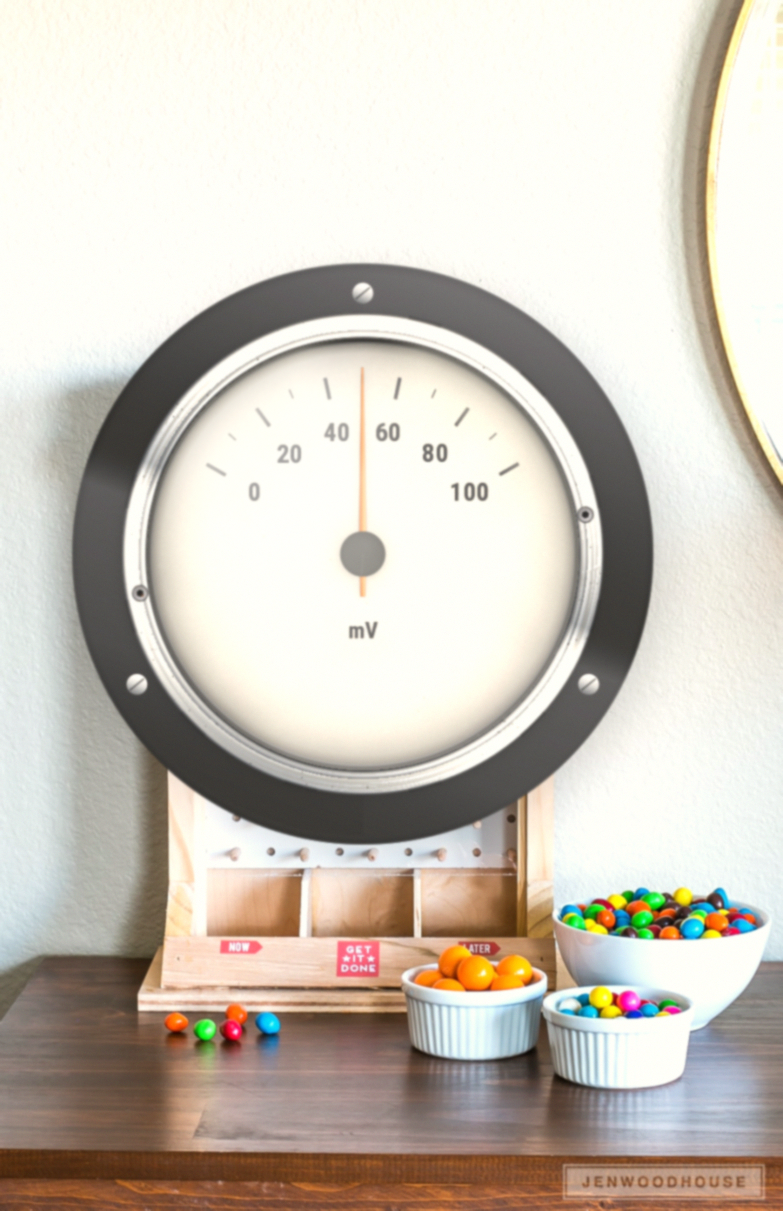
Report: 50 (mV)
